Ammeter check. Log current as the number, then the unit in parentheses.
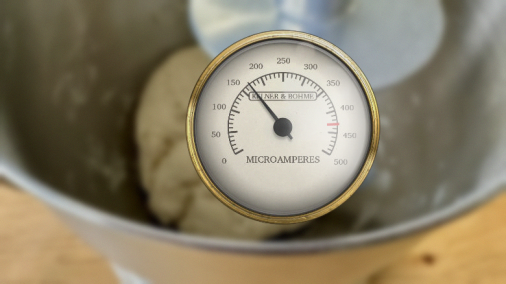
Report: 170 (µA)
